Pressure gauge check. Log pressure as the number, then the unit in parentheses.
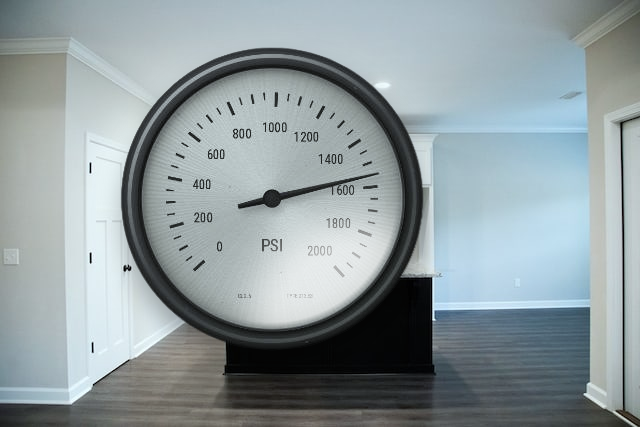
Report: 1550 (psi)
